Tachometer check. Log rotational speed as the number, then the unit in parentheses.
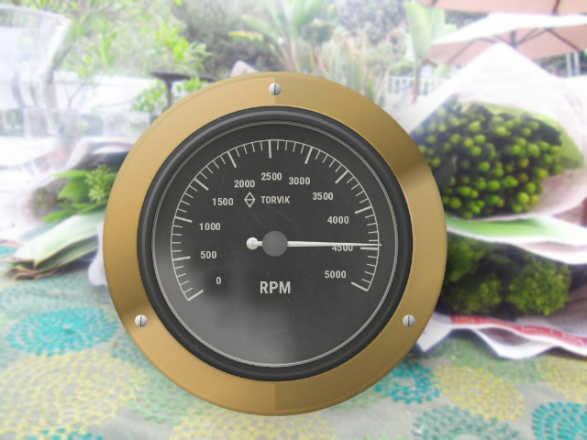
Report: 4450 (rpm)
